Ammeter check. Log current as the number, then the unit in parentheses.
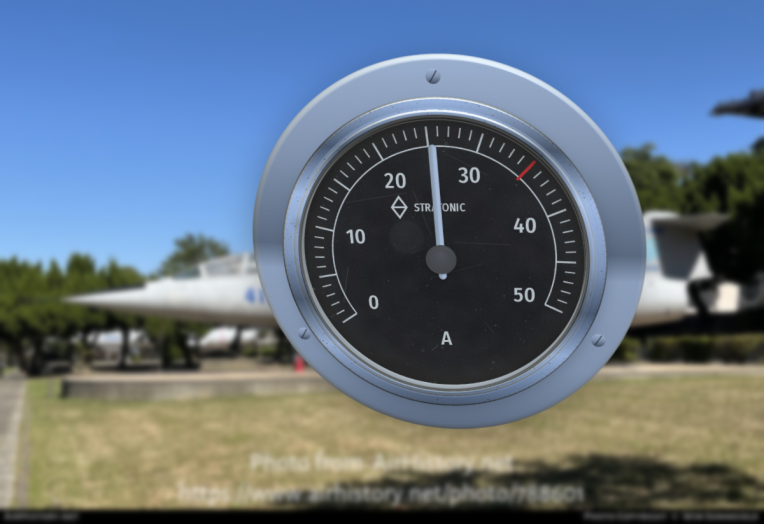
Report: 25.5 (A)
